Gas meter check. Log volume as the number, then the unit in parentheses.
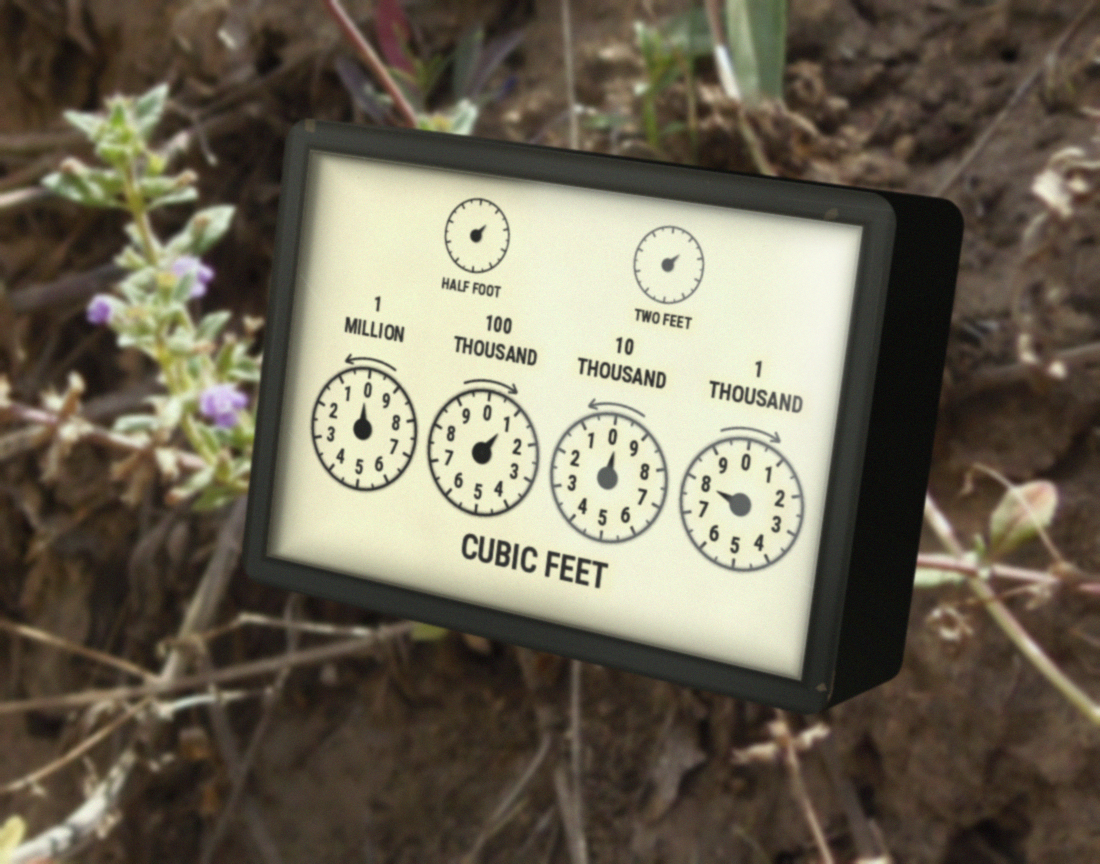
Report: 9800 (ft³)
